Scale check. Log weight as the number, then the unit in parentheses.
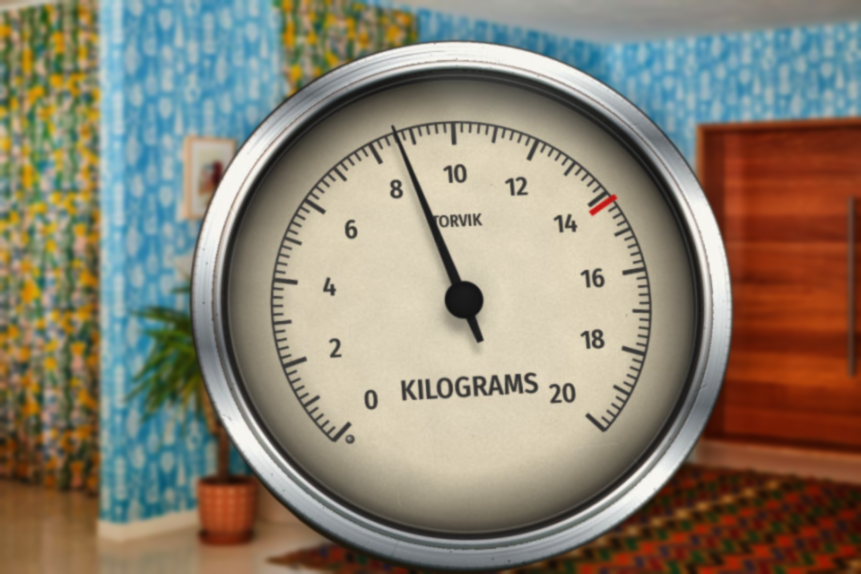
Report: 8.6 (kg)
